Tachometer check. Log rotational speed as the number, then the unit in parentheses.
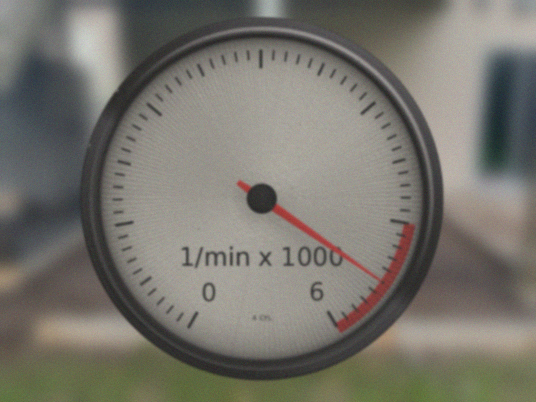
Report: 5500 (rpm)
